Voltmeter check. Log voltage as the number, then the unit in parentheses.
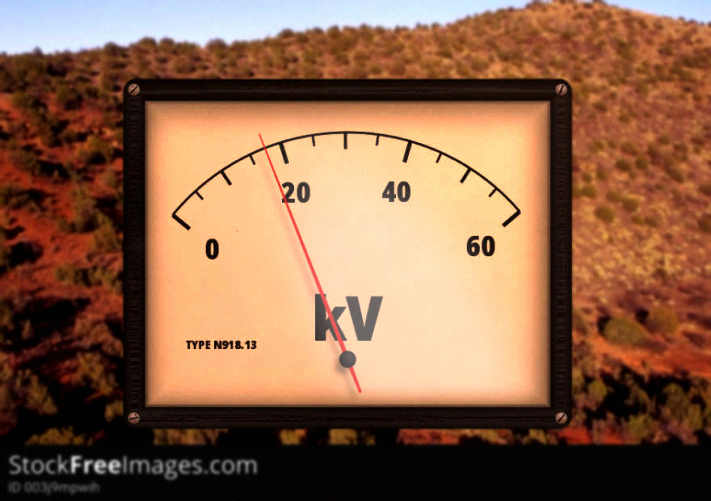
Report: 17.5 (kV)
